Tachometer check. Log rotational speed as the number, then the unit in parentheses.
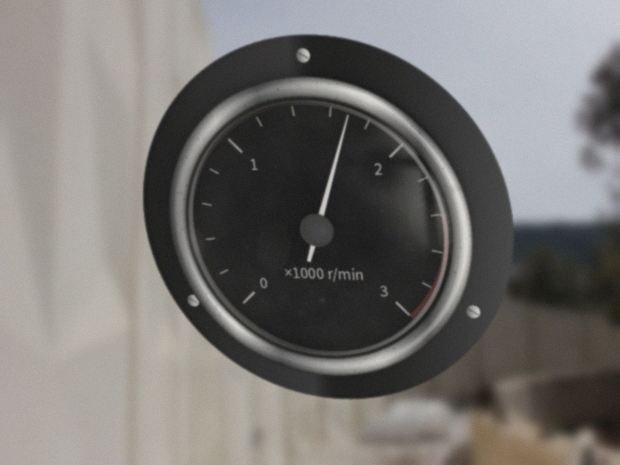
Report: 1700 (rpm)
